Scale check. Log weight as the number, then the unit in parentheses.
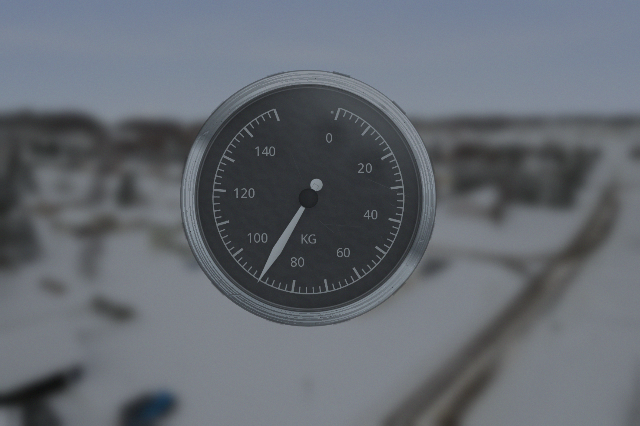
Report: 90 (kg)
